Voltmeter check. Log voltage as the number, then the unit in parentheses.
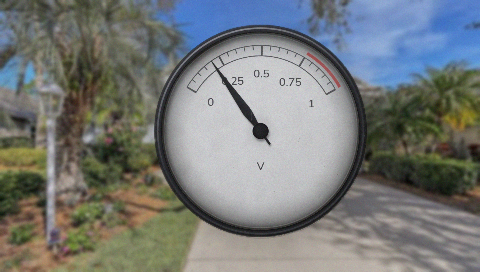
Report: 0.2 (V)
